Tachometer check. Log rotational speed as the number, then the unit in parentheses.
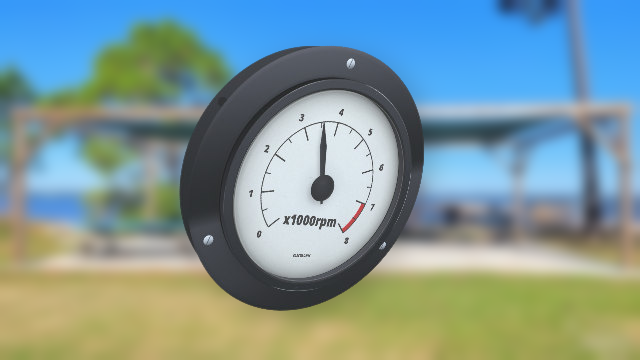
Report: 3500 (rpm)
